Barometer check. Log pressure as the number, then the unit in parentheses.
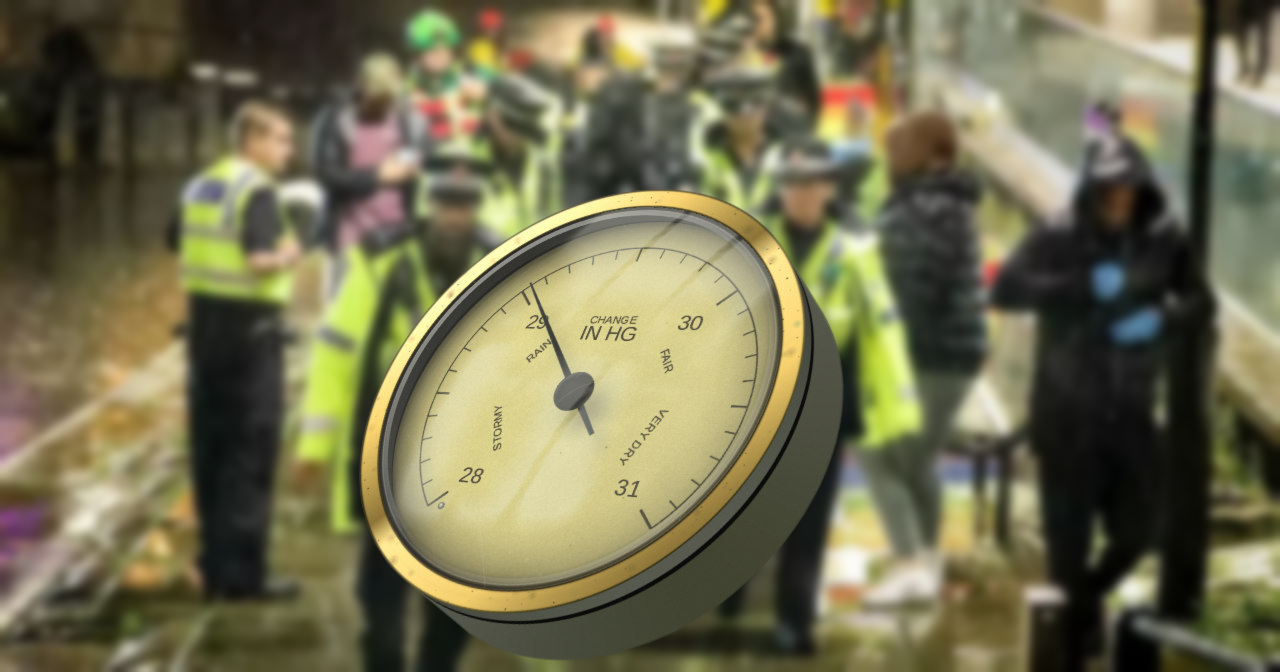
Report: 29.05 (inHg)
